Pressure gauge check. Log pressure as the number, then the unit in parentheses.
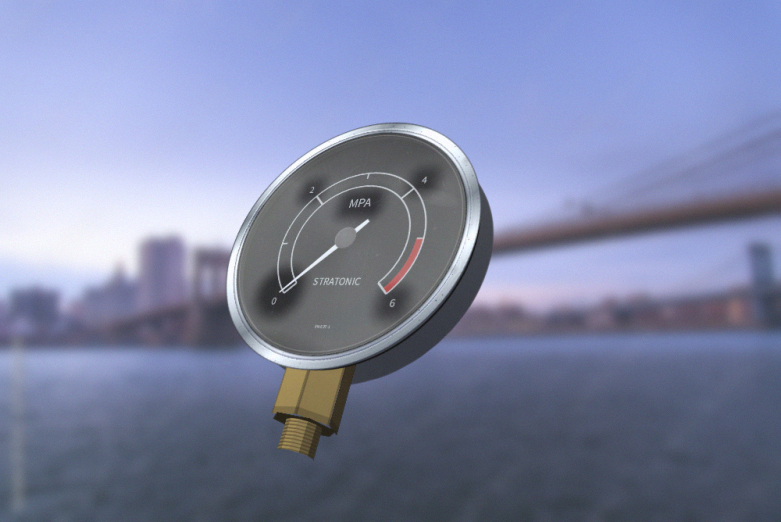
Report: 0 (MPa)
